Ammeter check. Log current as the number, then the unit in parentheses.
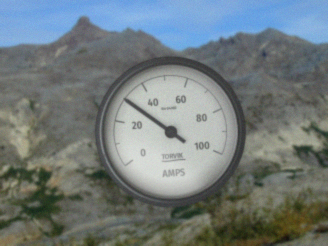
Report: 30 (A)
